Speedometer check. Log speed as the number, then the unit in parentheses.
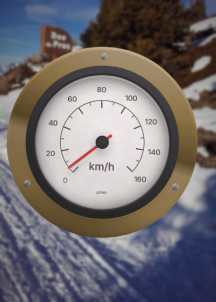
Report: 5 (km/h)
